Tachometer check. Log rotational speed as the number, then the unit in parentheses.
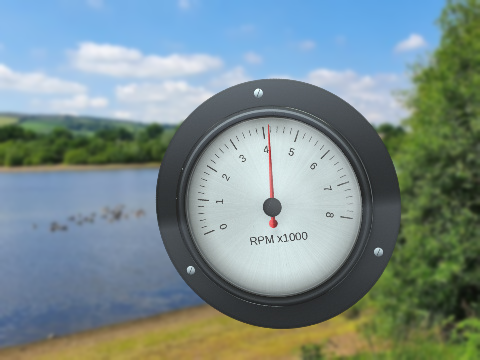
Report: 4200 (rpm)
